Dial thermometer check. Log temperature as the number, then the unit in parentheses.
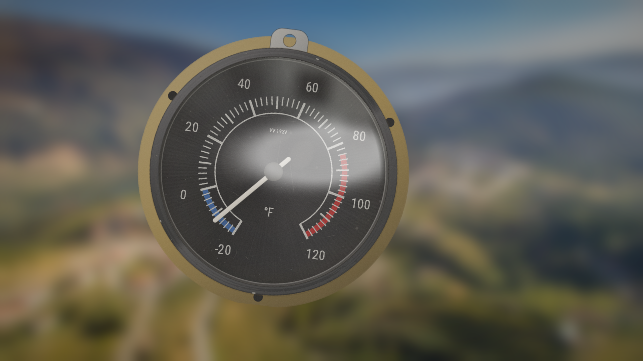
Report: -12 (°F)
